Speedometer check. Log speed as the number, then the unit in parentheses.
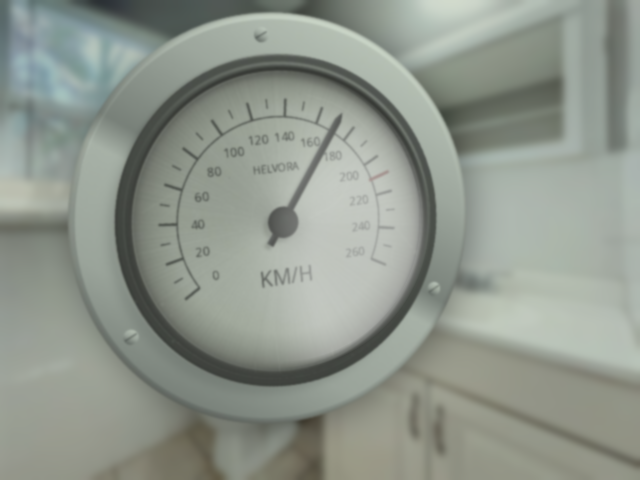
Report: 170 (km/h)
